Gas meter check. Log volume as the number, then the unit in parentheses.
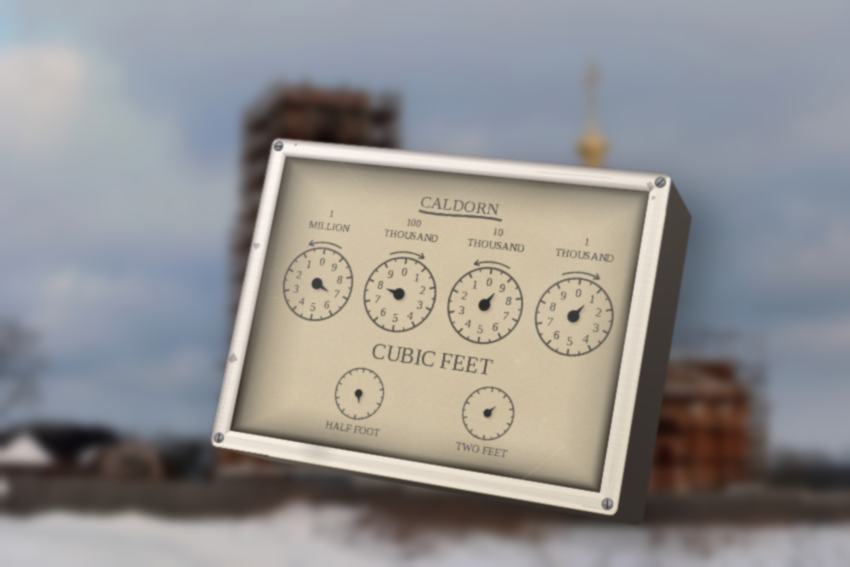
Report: 679100 (ft³)
